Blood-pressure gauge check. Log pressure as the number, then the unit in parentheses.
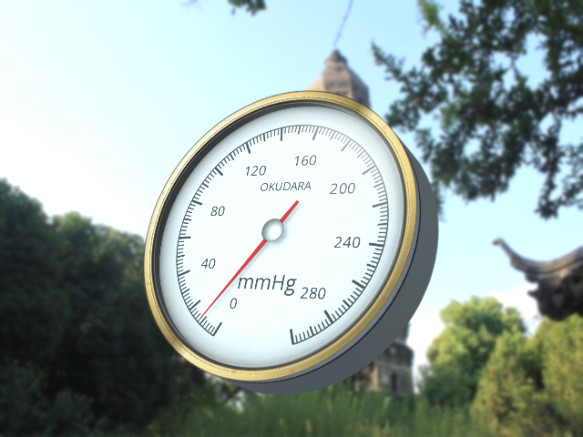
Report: 10 (mmHg)
